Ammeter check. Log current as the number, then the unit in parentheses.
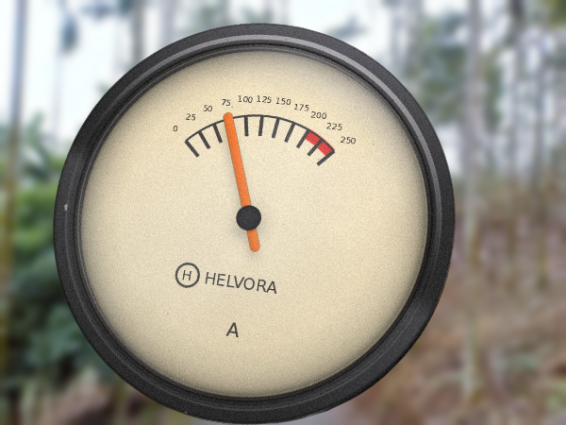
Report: 75 (A)
